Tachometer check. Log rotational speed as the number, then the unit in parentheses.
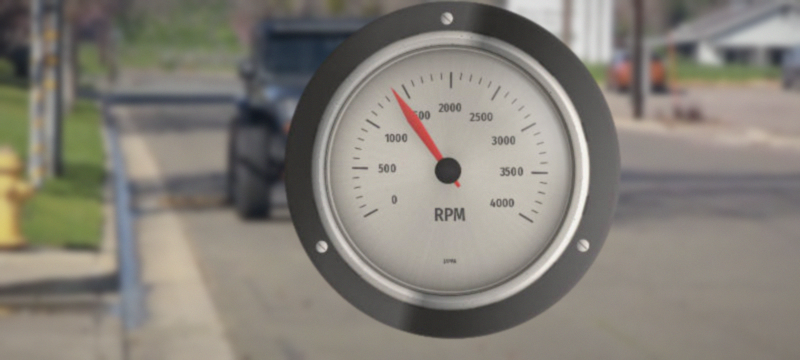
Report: 1400 (rpm)
